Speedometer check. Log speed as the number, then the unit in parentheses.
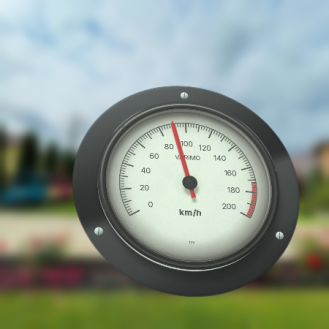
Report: 90 (km/h)
